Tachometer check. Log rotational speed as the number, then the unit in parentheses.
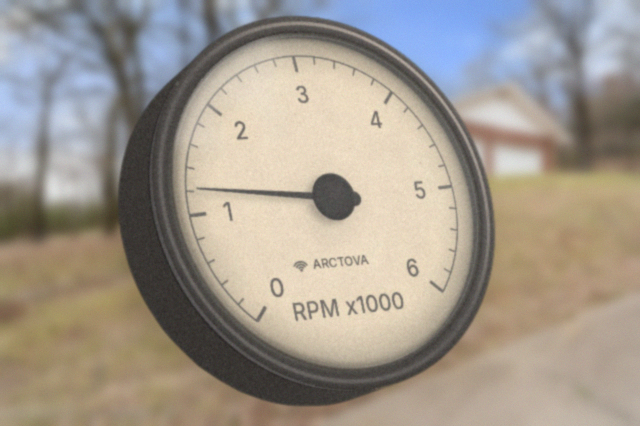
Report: 1200 (rpm)
